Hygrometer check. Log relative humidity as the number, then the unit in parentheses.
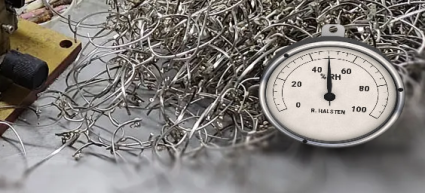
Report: 48 (%)
